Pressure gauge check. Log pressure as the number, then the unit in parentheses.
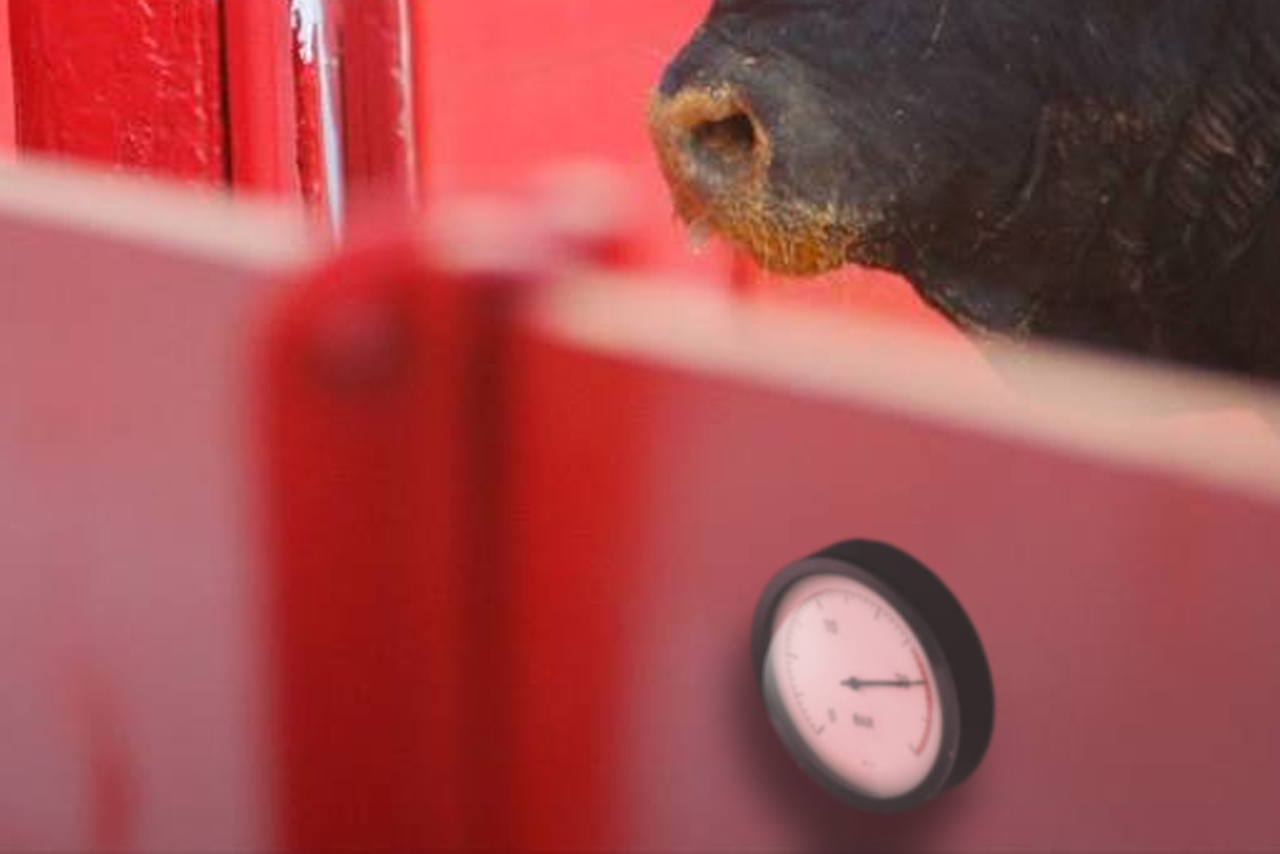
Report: 20 (bar)
